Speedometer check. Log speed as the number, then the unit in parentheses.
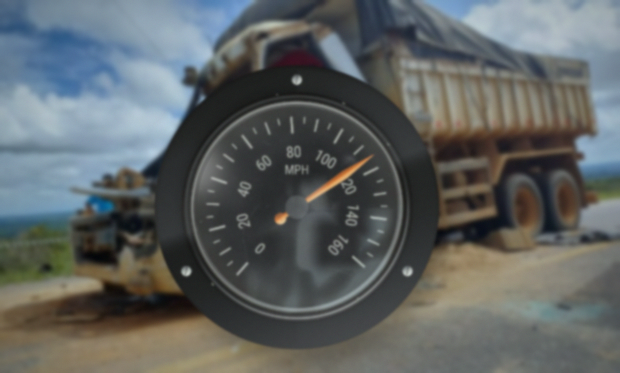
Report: 115 (mph)
